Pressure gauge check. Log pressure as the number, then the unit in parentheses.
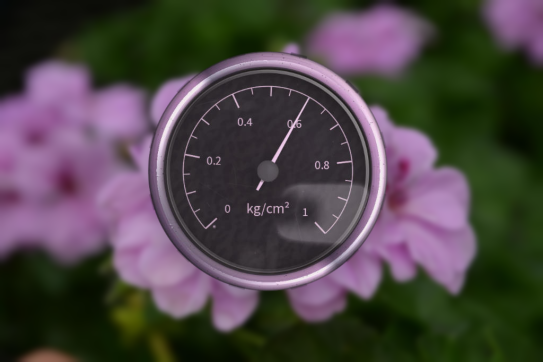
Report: 0.6 (kg/cm²)
